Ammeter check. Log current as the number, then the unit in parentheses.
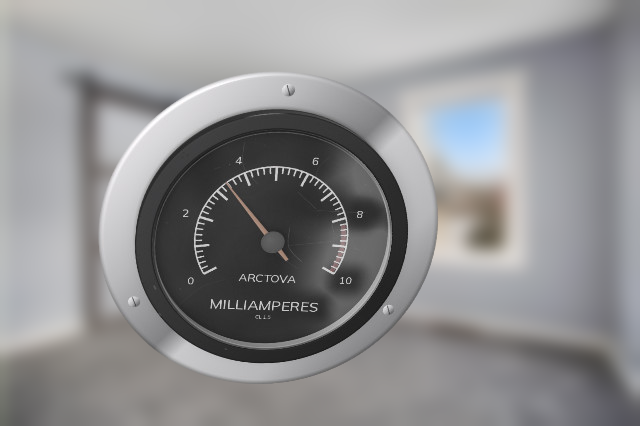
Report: 3.4 (mA)
